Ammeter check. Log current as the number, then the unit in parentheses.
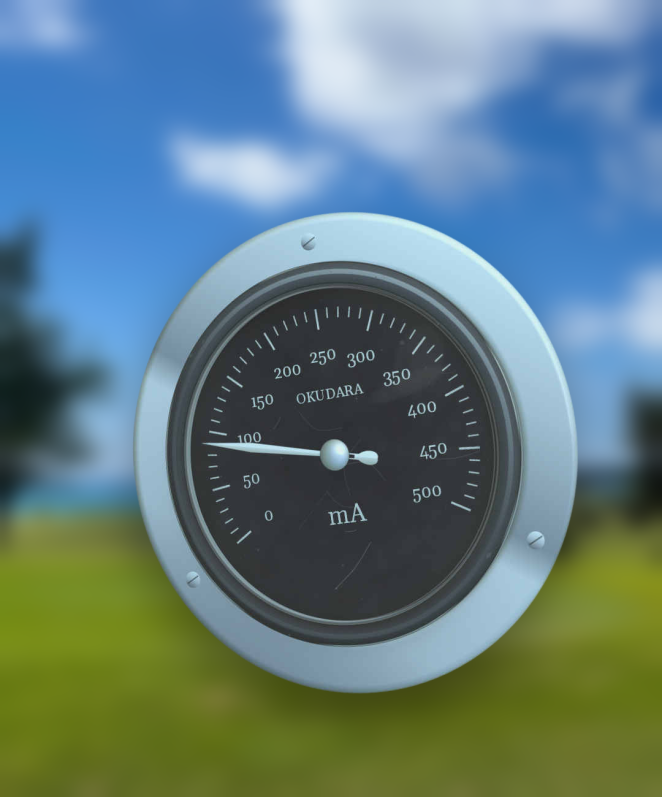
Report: 90 (mA)
